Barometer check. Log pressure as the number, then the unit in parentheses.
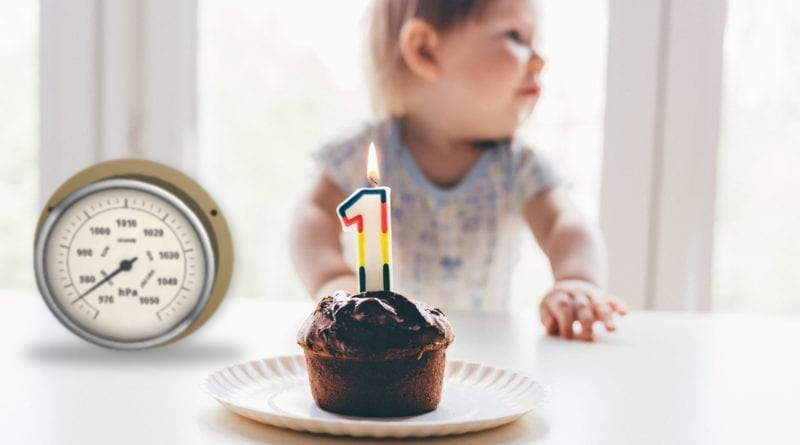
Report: 976 (hPa)
